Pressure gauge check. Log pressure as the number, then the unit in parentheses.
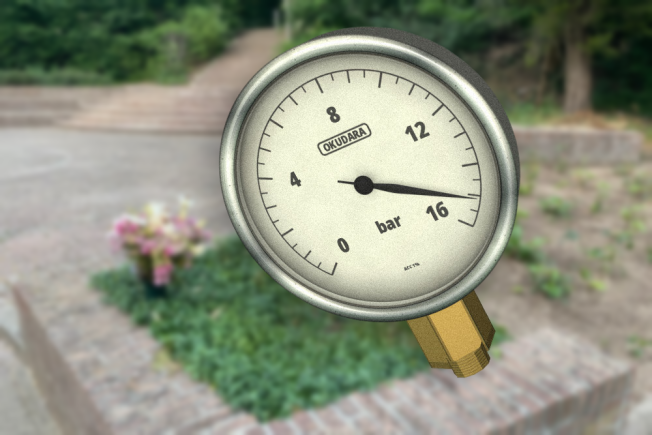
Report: 15 (bar)
